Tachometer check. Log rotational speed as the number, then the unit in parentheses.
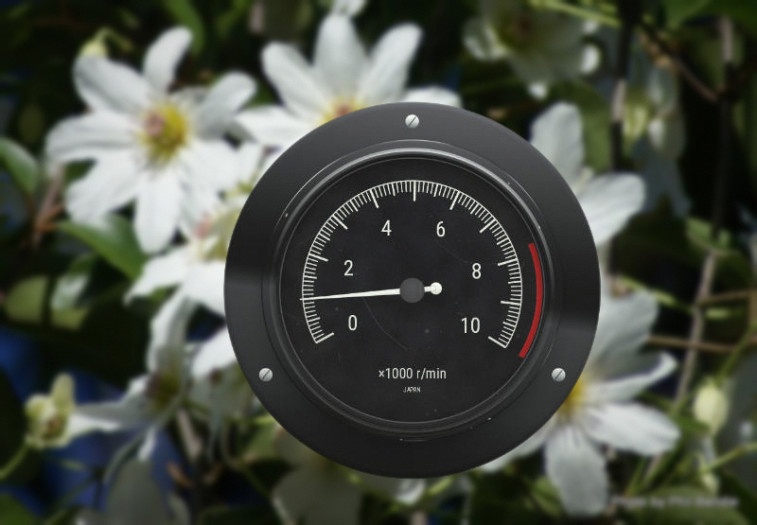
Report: 1000 (rpm)
